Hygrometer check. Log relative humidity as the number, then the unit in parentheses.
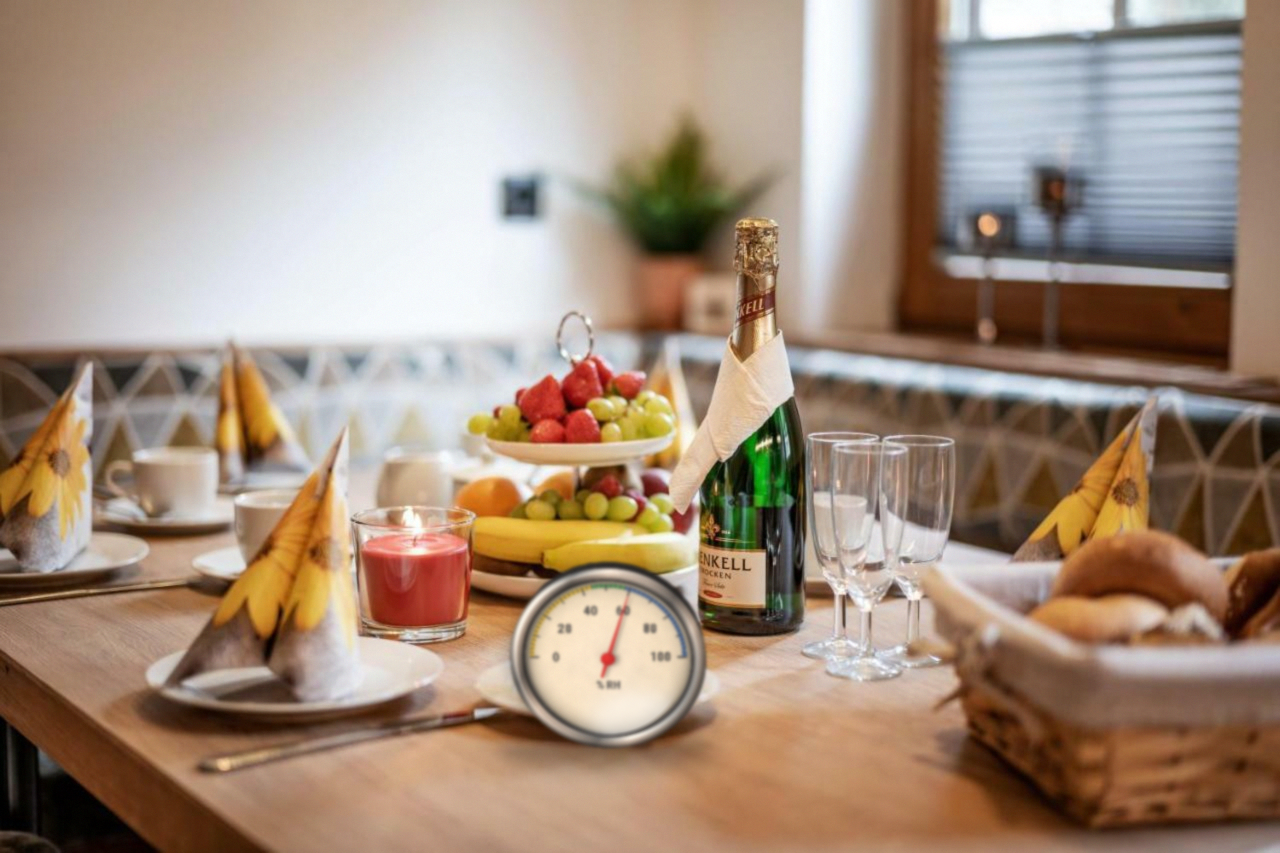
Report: 60 (%)
